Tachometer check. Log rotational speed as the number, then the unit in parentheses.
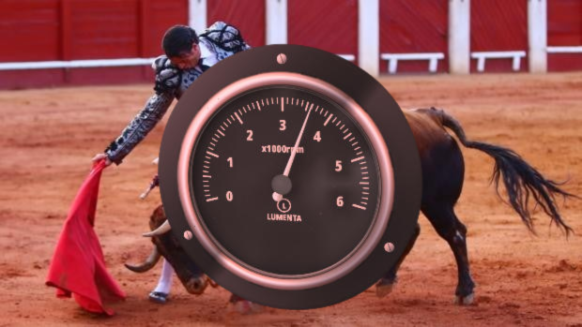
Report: 3600 (rpm)
